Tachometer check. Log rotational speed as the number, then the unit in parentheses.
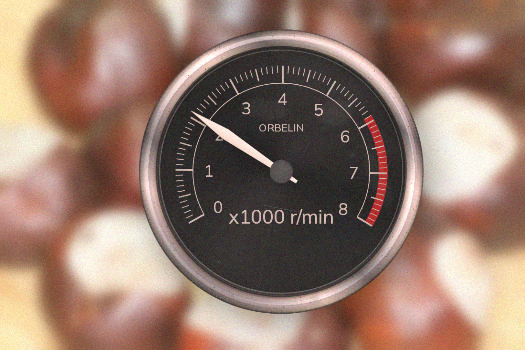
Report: 2100 (rpm)
